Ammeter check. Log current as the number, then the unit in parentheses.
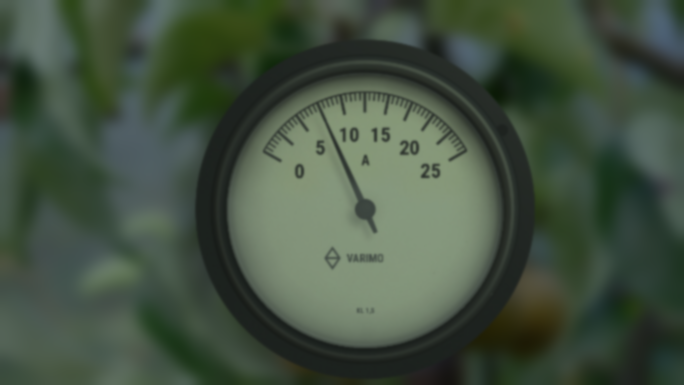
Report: 7.5 (A)
